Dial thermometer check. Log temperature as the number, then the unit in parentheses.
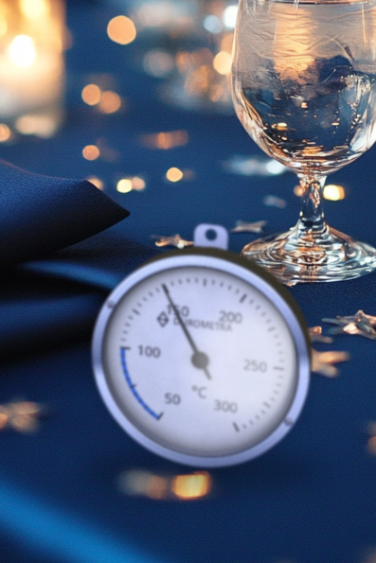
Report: 150 (°C)
